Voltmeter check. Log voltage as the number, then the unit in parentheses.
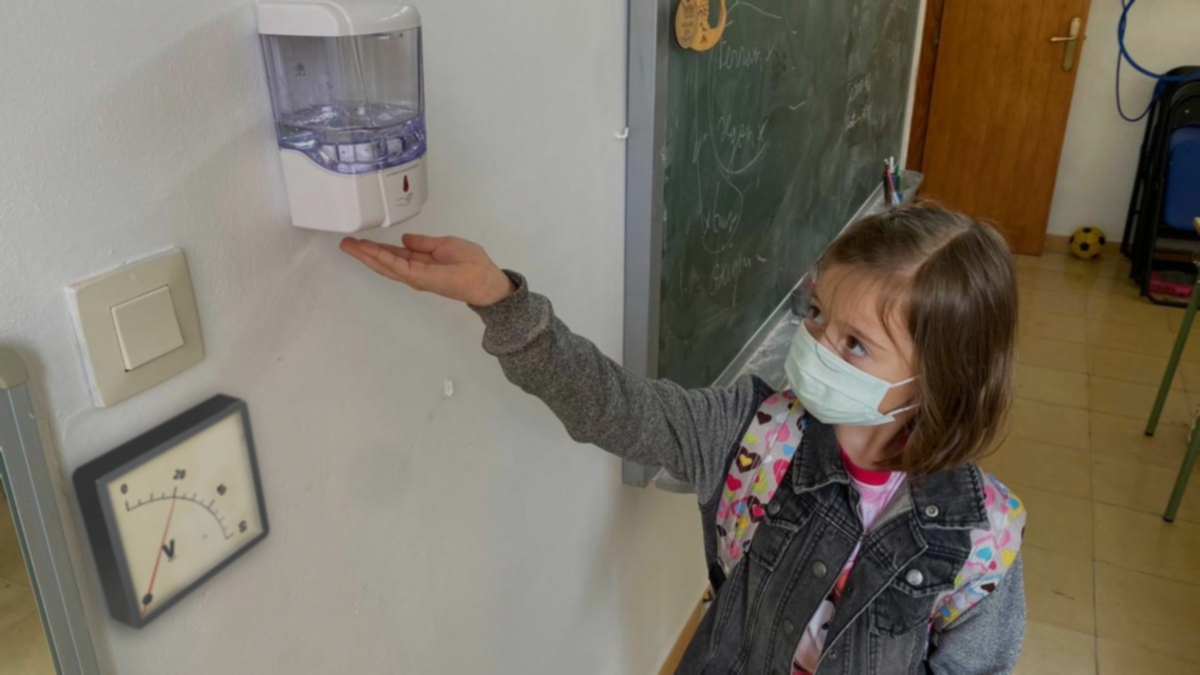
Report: 20 (V)
